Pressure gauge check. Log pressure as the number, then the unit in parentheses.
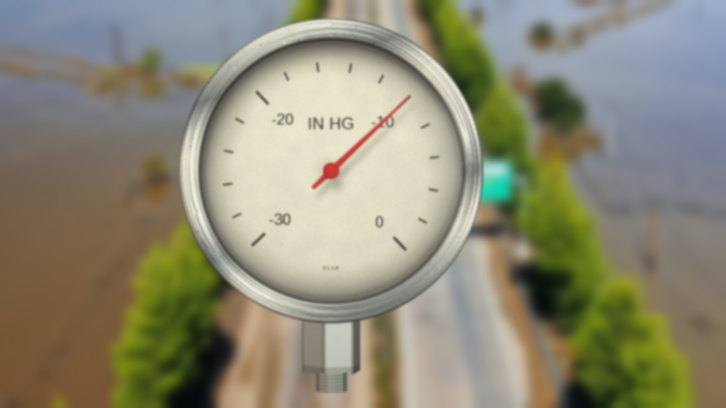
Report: -10 (inHg)
